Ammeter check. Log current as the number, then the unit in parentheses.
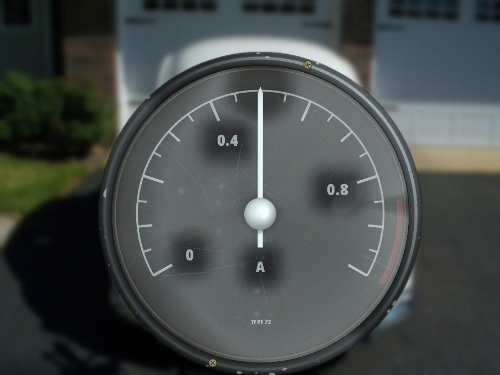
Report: 0.5 (A)
